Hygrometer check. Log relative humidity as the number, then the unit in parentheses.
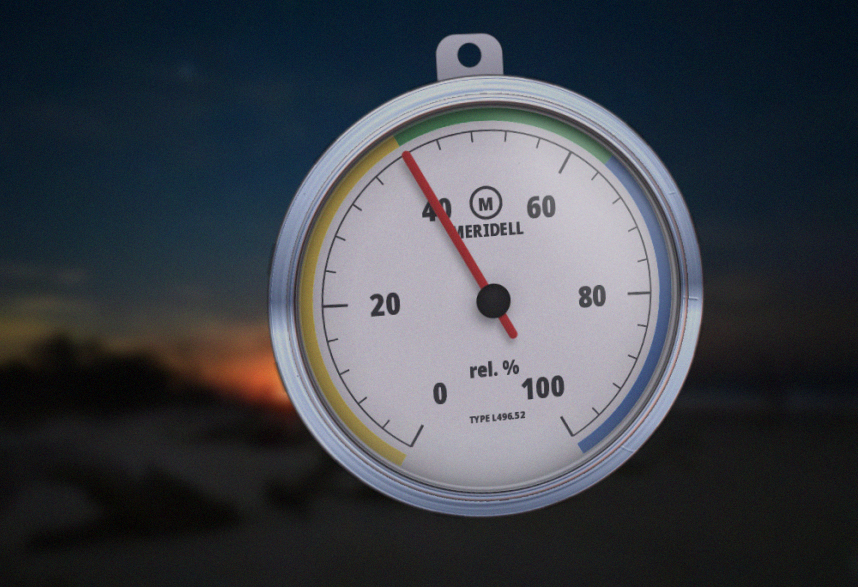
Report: 40 (%)
